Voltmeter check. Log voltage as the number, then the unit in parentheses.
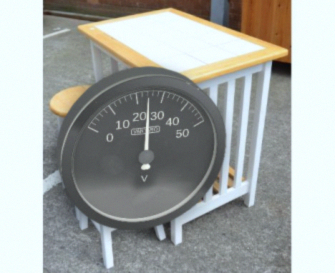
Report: 24 (V)
